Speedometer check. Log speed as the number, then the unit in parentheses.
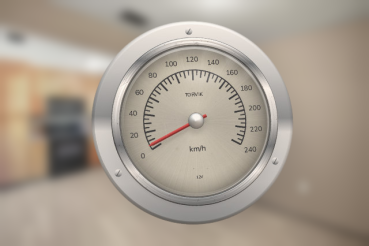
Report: 5 (km/h)
